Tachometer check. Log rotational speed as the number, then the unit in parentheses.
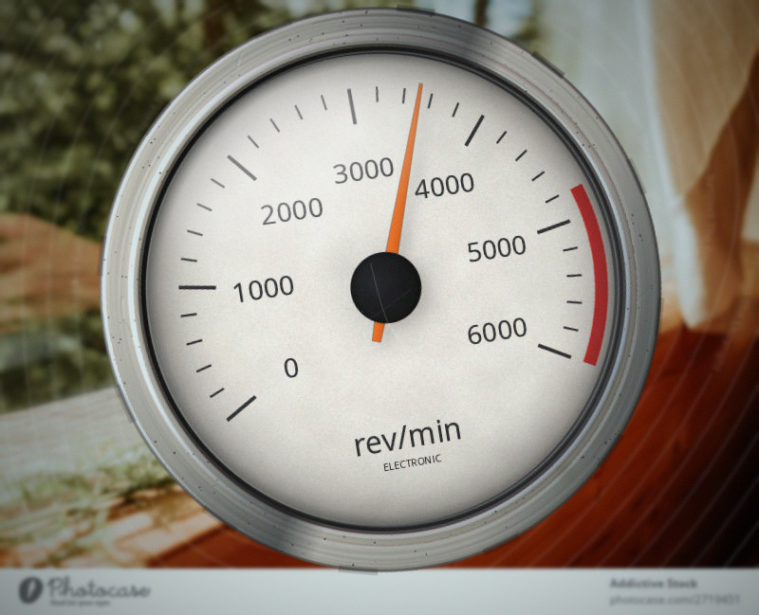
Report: 3500 (rpm)
